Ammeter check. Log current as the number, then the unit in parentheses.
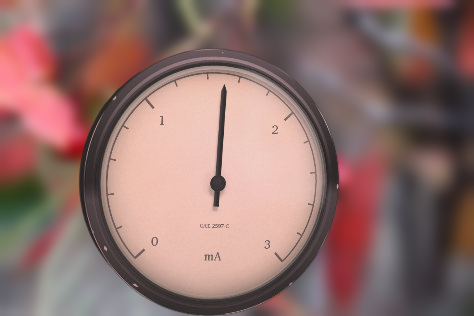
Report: 1.5 (mA)
